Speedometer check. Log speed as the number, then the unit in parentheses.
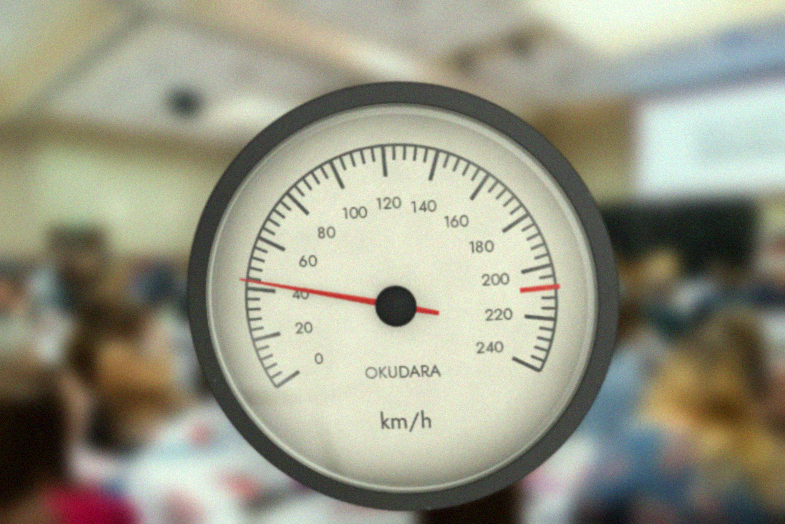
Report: 44 (km/h)
